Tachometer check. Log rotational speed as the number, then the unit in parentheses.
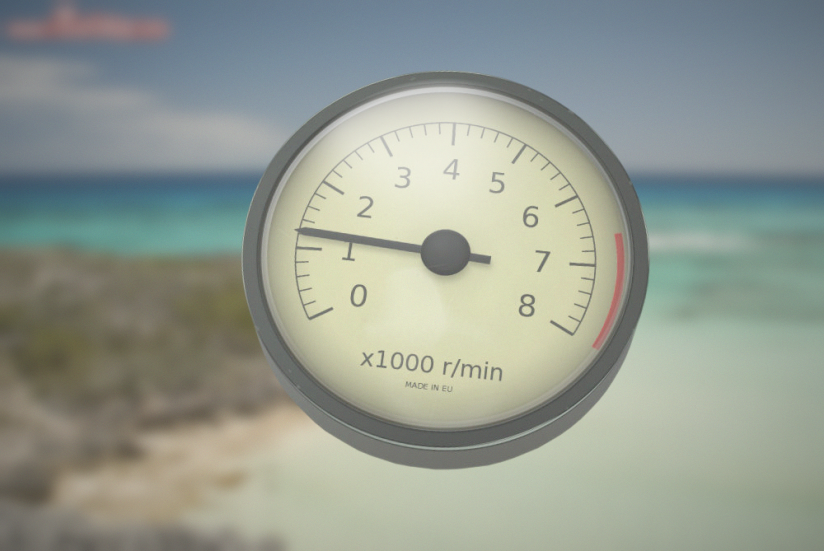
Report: 1200 (rpm)
